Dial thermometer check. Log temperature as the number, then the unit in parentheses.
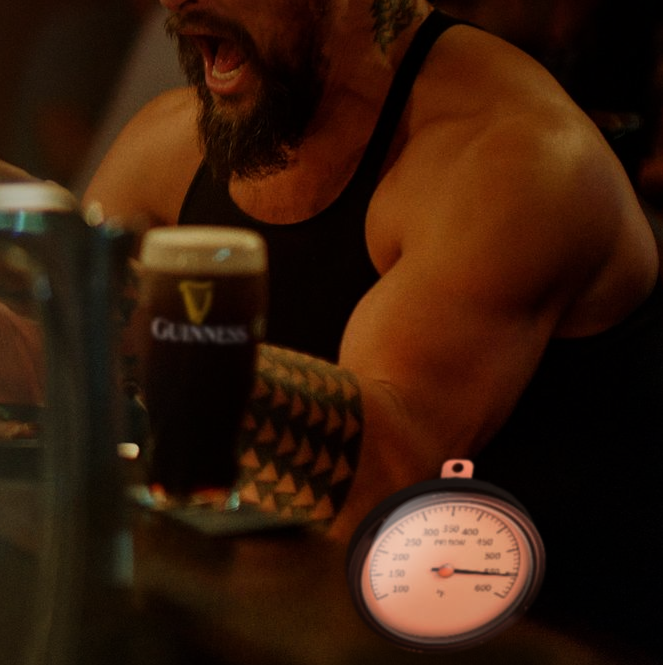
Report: 550 (°F)
